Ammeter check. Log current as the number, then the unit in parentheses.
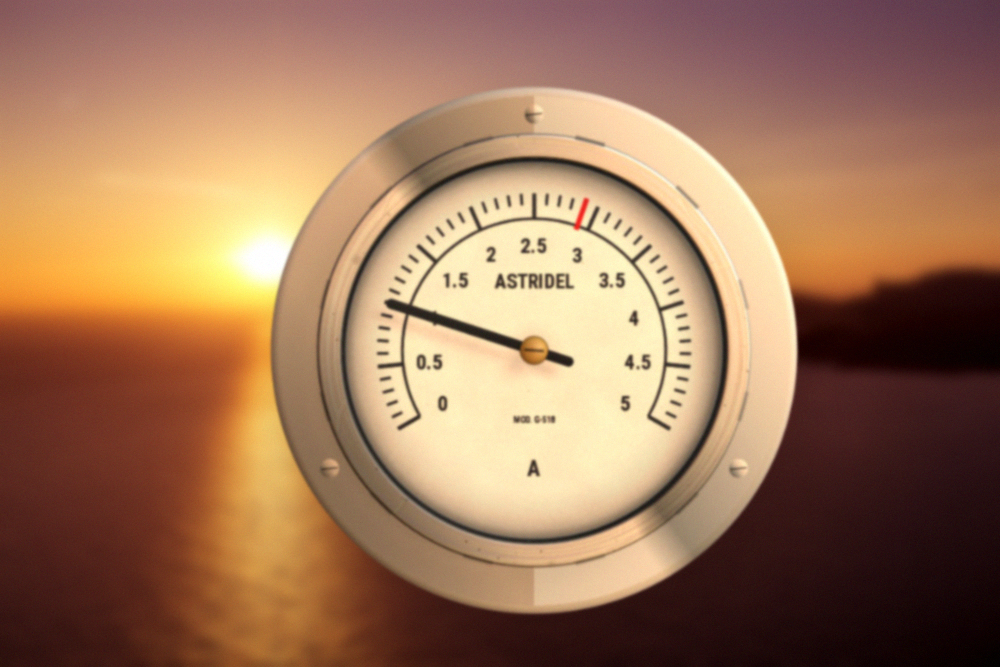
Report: 1 (A)
